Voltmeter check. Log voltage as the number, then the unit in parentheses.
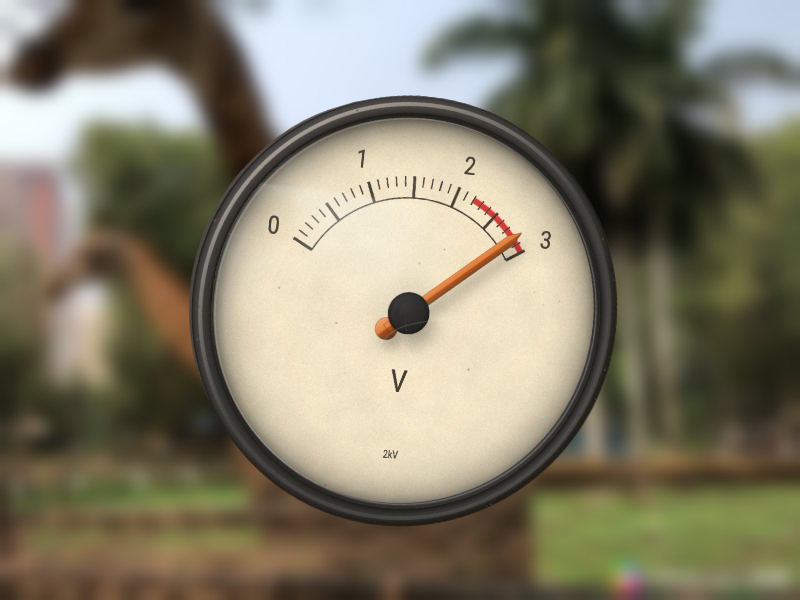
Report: 2.8 (V)
